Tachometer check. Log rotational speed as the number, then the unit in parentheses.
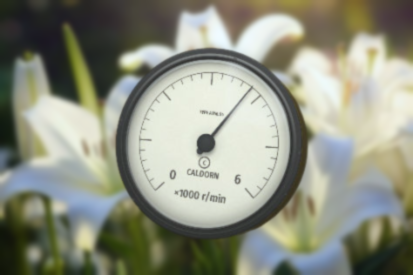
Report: 3800 (rpm)
